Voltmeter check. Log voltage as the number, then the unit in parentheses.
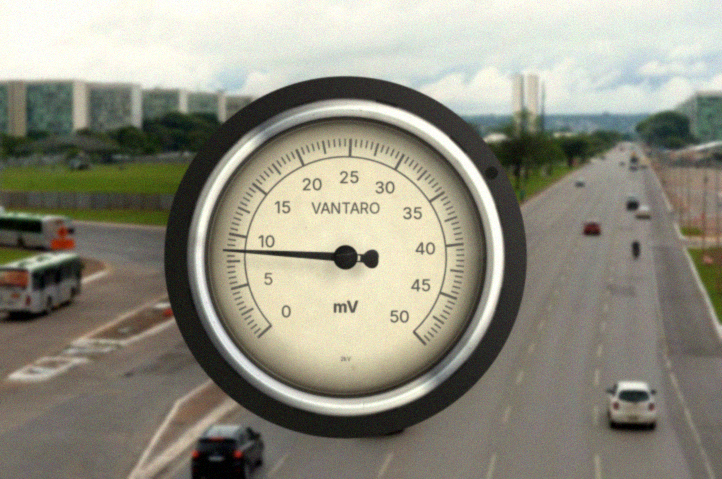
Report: 8.5 (mV)
